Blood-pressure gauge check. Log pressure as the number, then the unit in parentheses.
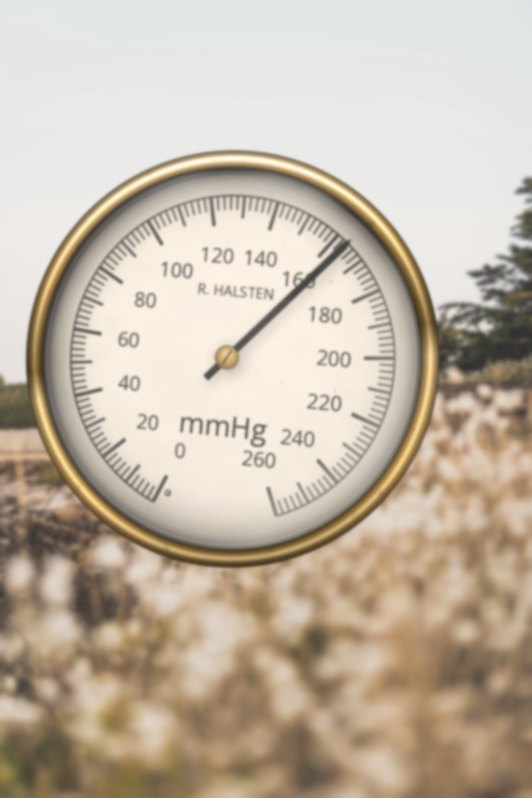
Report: 164 (mmHg)
